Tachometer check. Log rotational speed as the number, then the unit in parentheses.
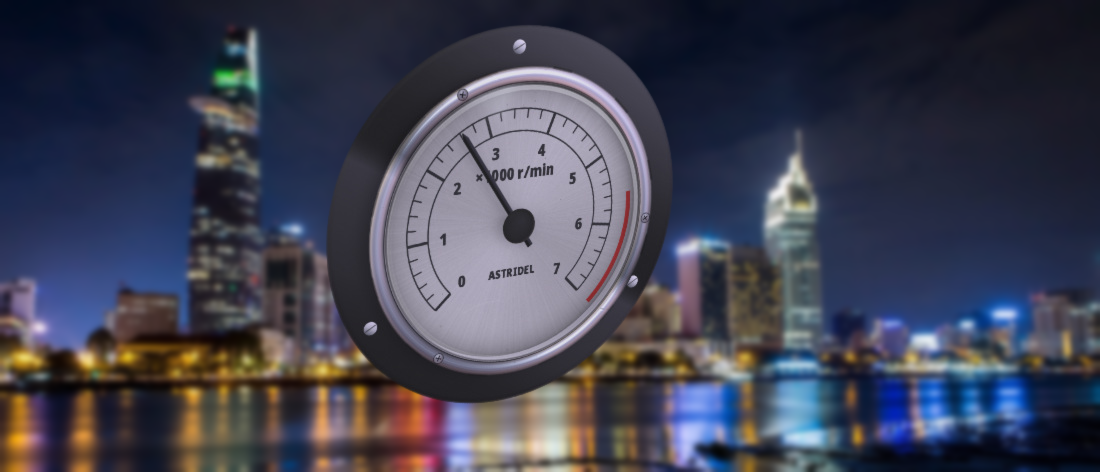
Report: 2600 (rpm)
